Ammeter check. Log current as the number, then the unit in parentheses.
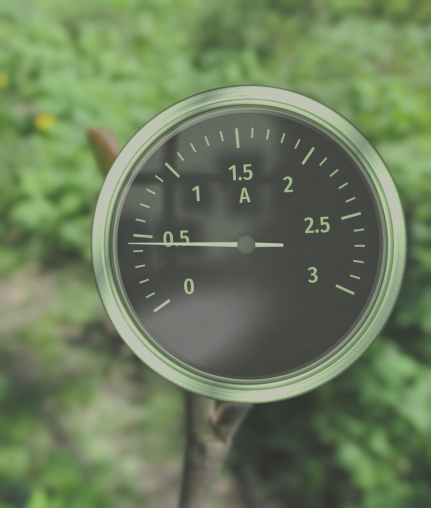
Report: 0.45 (A)
